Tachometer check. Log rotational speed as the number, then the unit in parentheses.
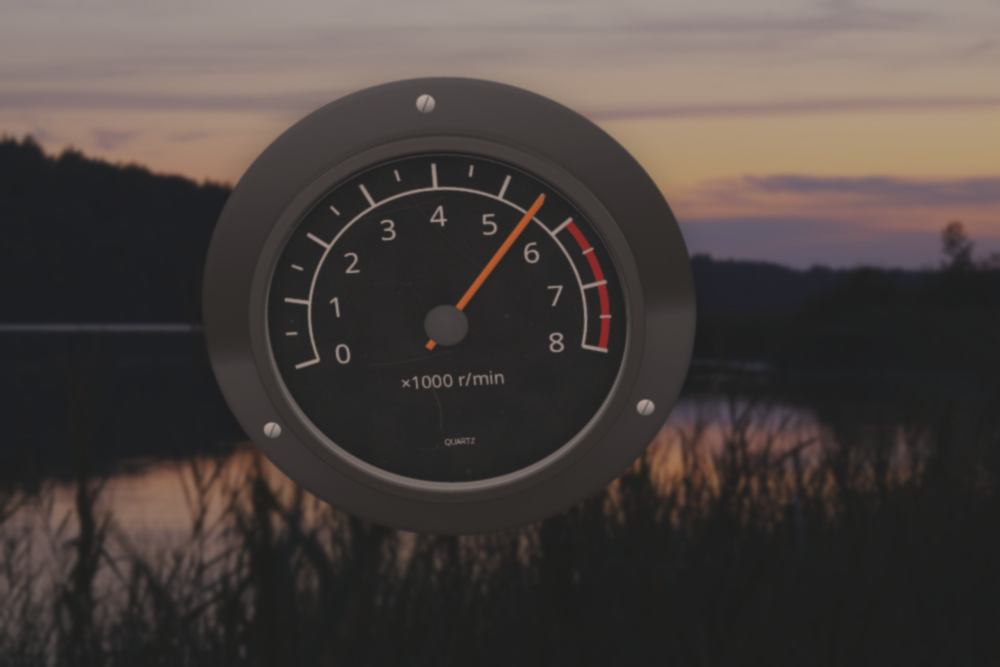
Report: 5500 (rpm)
